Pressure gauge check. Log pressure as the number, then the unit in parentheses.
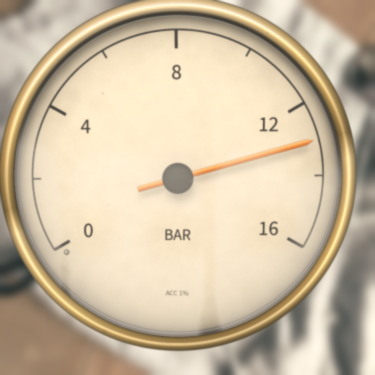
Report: 13 (bar)
